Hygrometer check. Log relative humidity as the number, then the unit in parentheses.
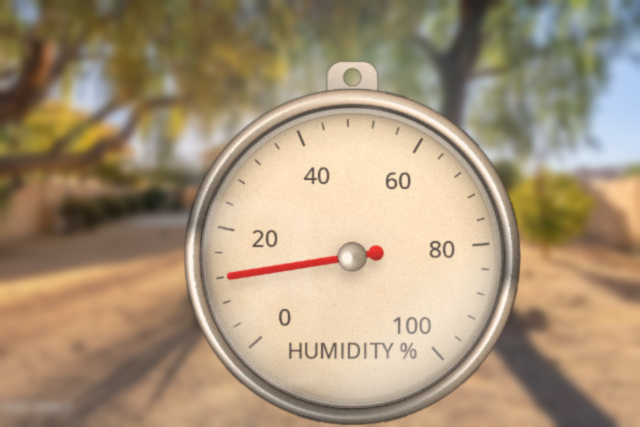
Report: 12 (%)
